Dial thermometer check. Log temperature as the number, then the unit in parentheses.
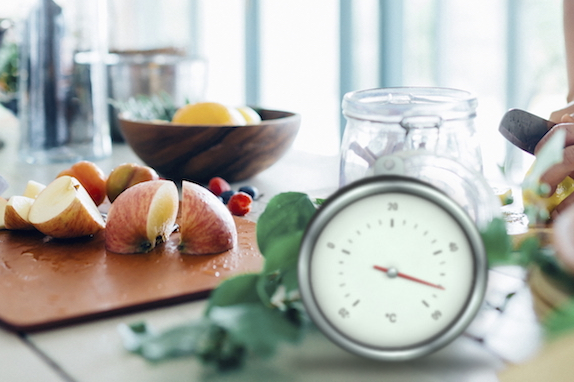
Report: 52 (°C)
